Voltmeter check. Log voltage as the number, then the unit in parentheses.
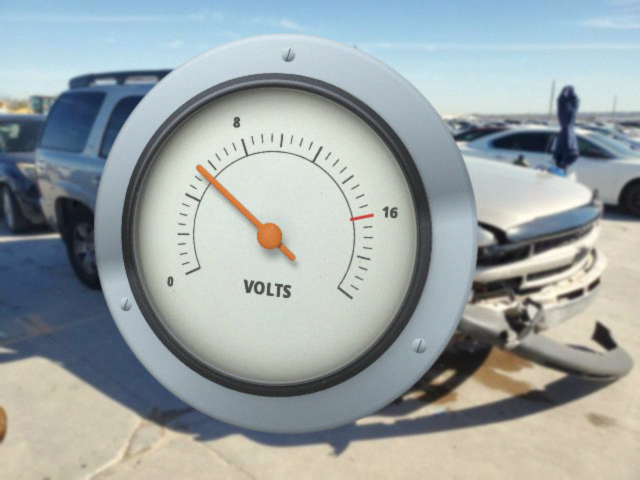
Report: 5.5 (V)
